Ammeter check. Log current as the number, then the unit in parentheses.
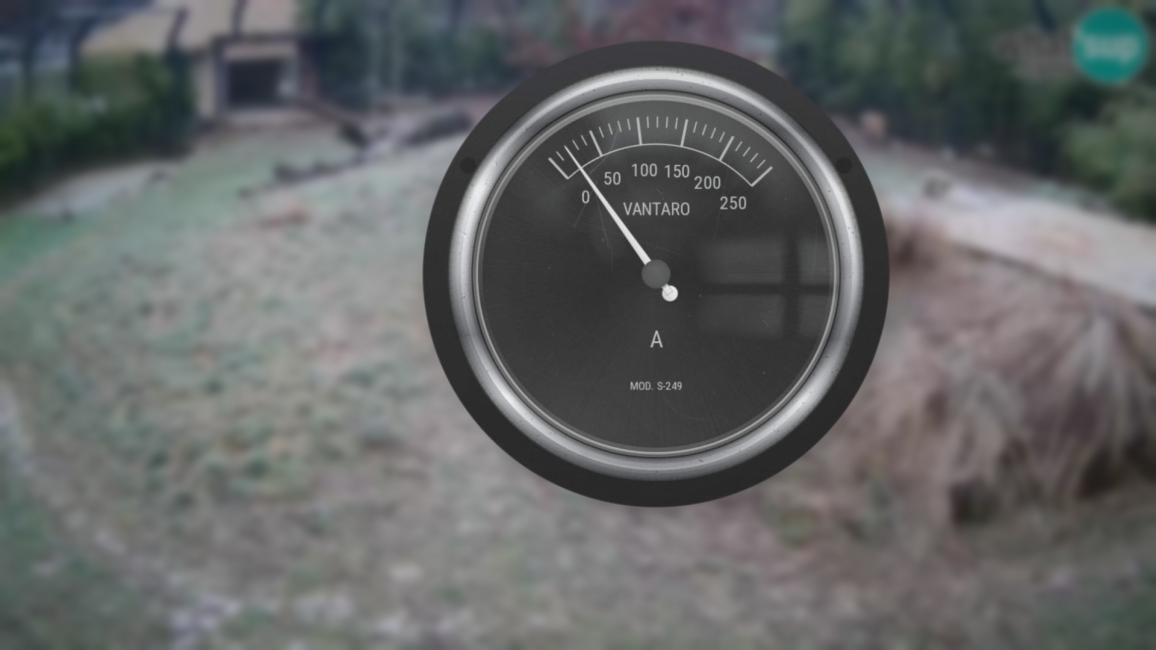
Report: 20 (A)
